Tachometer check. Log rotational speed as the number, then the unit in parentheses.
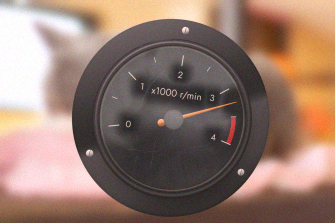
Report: 3250 (rpm)
